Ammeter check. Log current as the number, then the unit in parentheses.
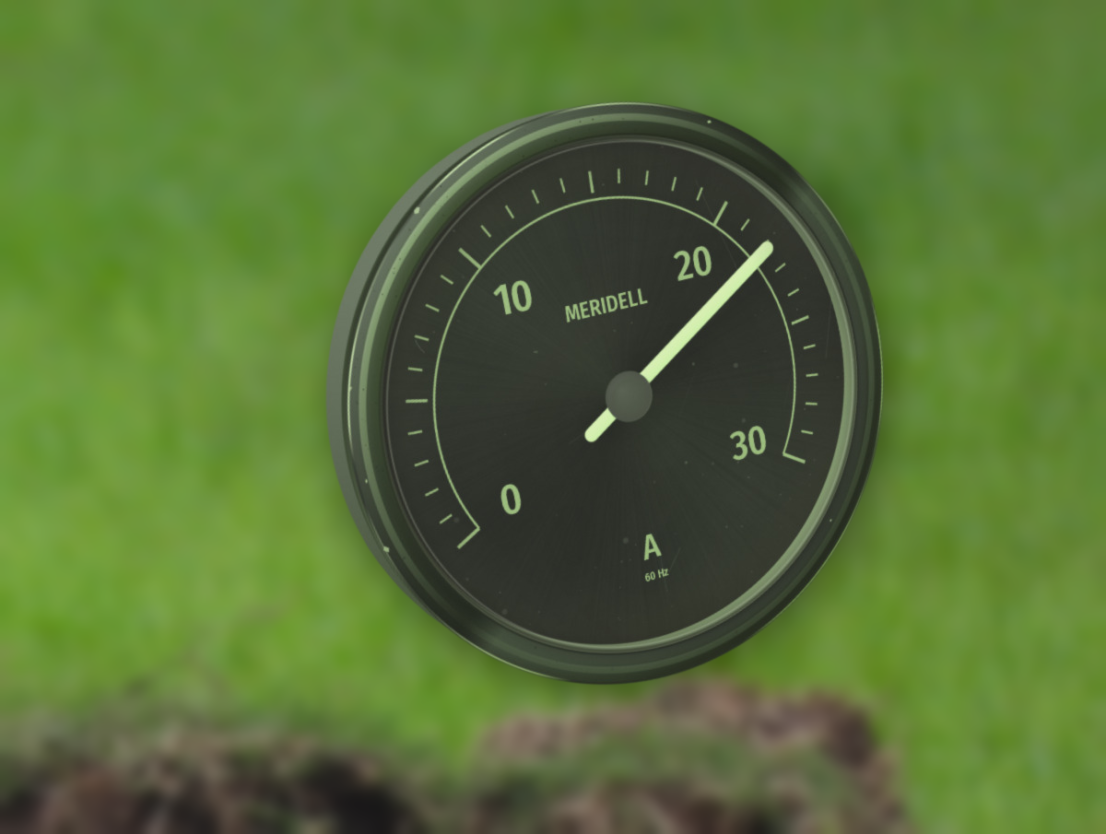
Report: 22 (A)
